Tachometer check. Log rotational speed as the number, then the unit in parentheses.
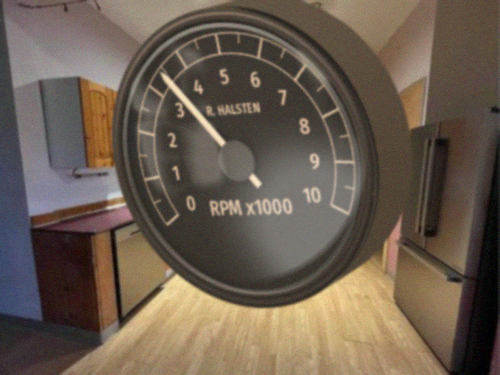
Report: 3500 (rpm)
